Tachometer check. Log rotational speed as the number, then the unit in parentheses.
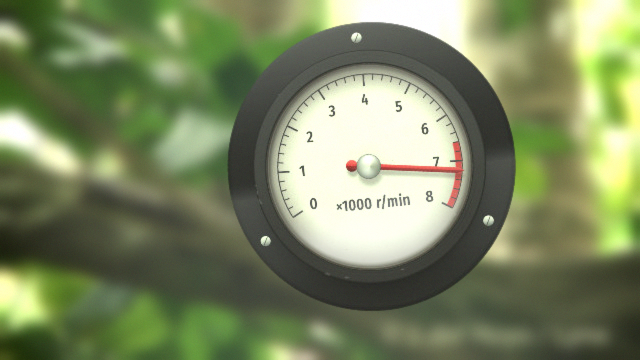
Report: 7200 (rpm)
